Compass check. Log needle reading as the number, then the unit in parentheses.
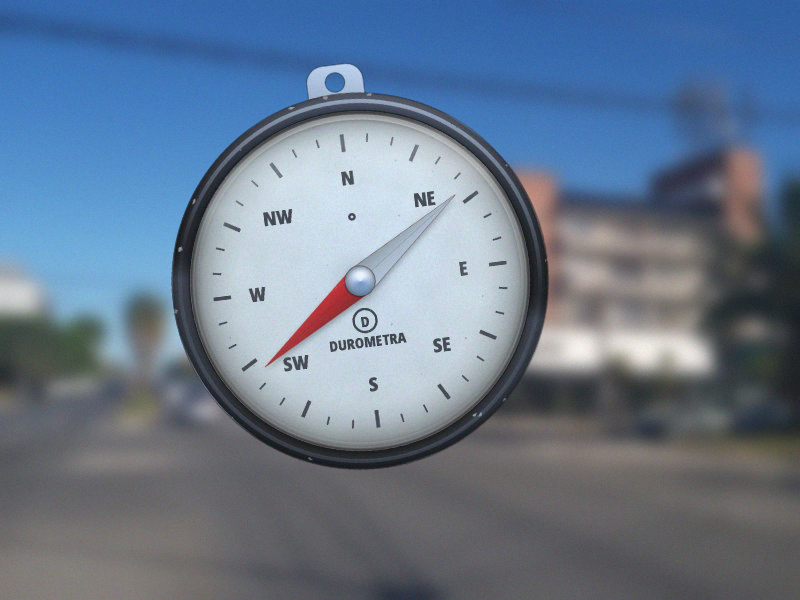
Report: 235 (°)
